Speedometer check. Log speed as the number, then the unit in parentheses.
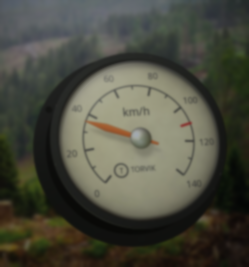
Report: 35 (km/h)
